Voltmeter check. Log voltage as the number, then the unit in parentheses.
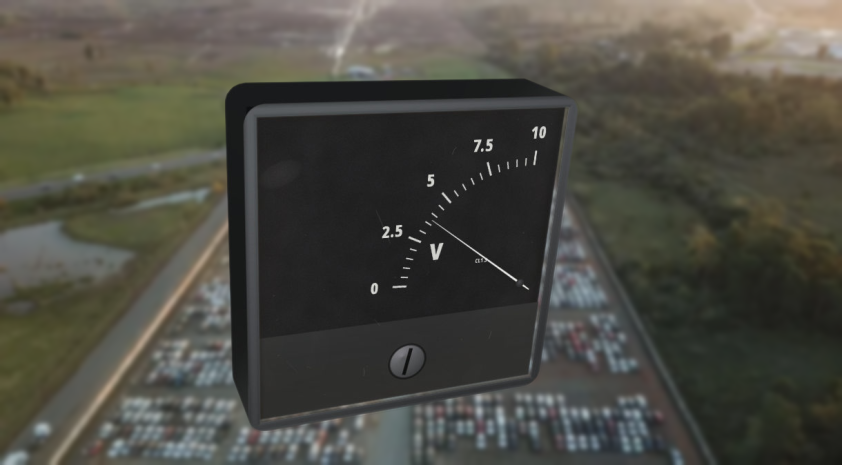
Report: 3.75 (V)
